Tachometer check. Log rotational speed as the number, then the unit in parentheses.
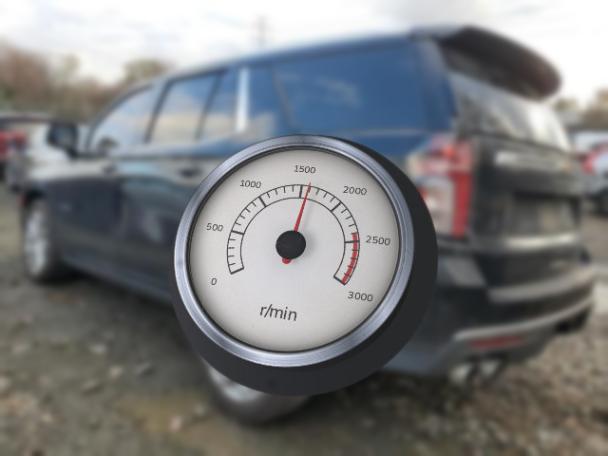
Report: 1600 (rpm)
